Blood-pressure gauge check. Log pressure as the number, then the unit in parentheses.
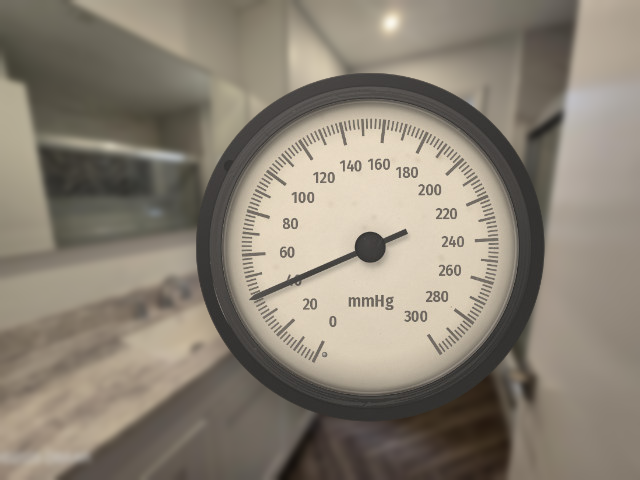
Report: 40 (mmHg)
